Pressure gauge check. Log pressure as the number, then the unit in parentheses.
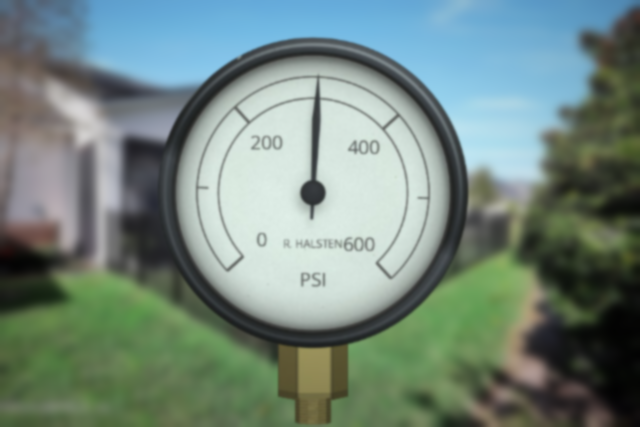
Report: 300 (psi)
